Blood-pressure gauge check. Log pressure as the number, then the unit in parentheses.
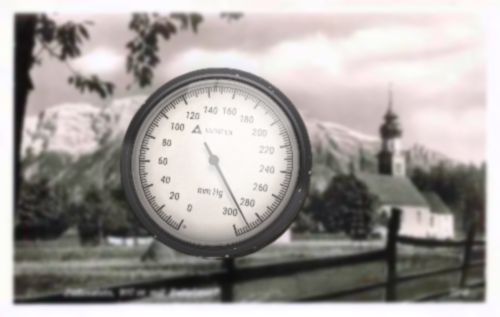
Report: 290 (mmHg)
